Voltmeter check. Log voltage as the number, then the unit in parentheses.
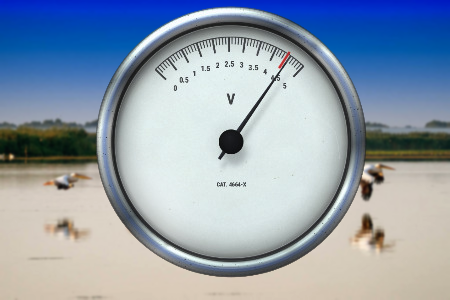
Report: 4.5 (V)
